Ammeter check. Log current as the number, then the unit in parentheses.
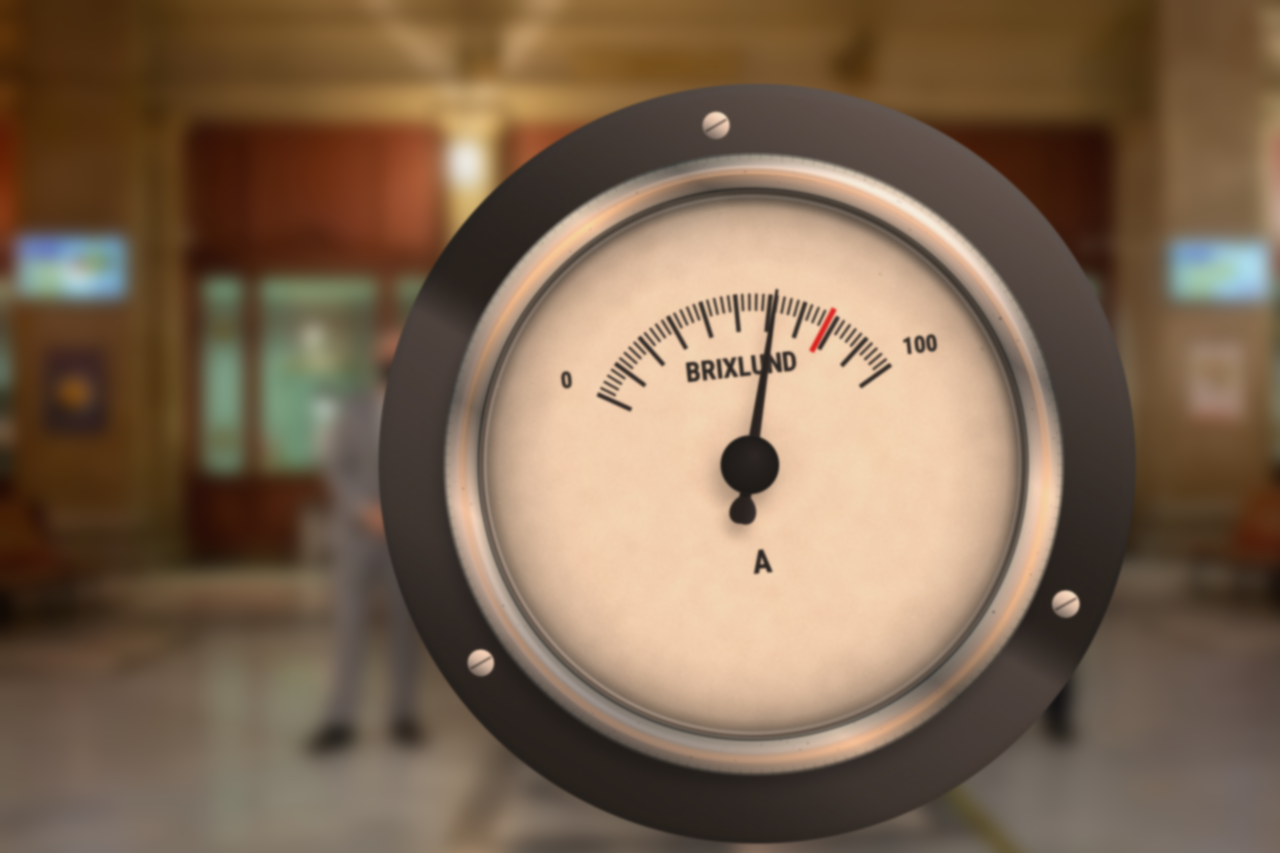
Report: 62 (A)
